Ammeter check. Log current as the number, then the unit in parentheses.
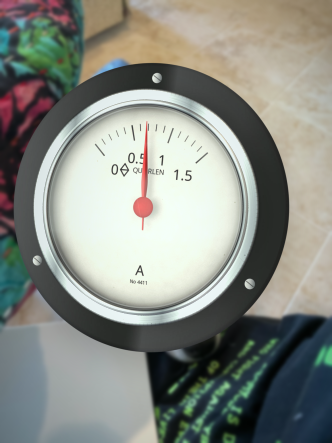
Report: 0.7 (A)
